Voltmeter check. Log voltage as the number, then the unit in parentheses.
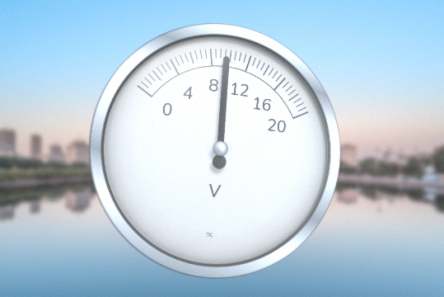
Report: 9.5 (V)
